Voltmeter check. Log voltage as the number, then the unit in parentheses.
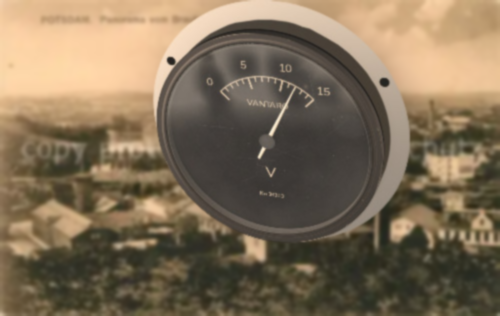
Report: 12 (V)
